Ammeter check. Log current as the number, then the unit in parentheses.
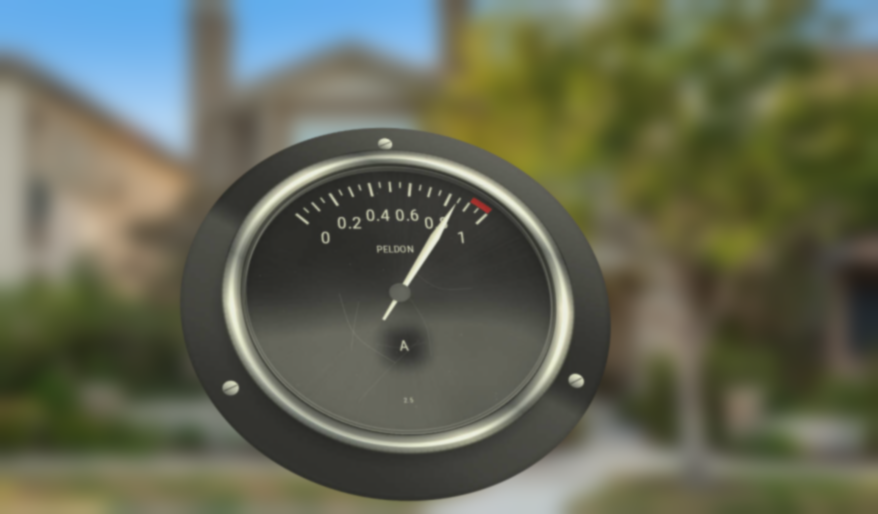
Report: 0.85 (A)
